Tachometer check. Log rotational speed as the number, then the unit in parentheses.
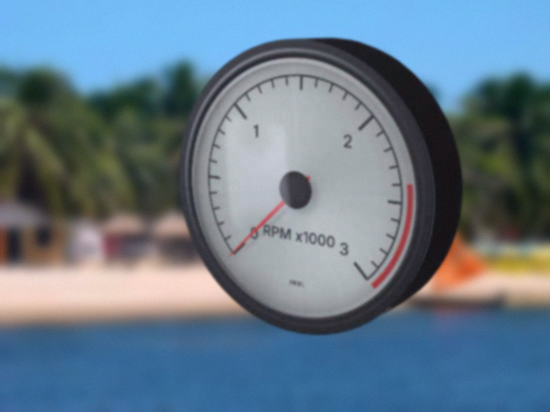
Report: 0 (rpm)
